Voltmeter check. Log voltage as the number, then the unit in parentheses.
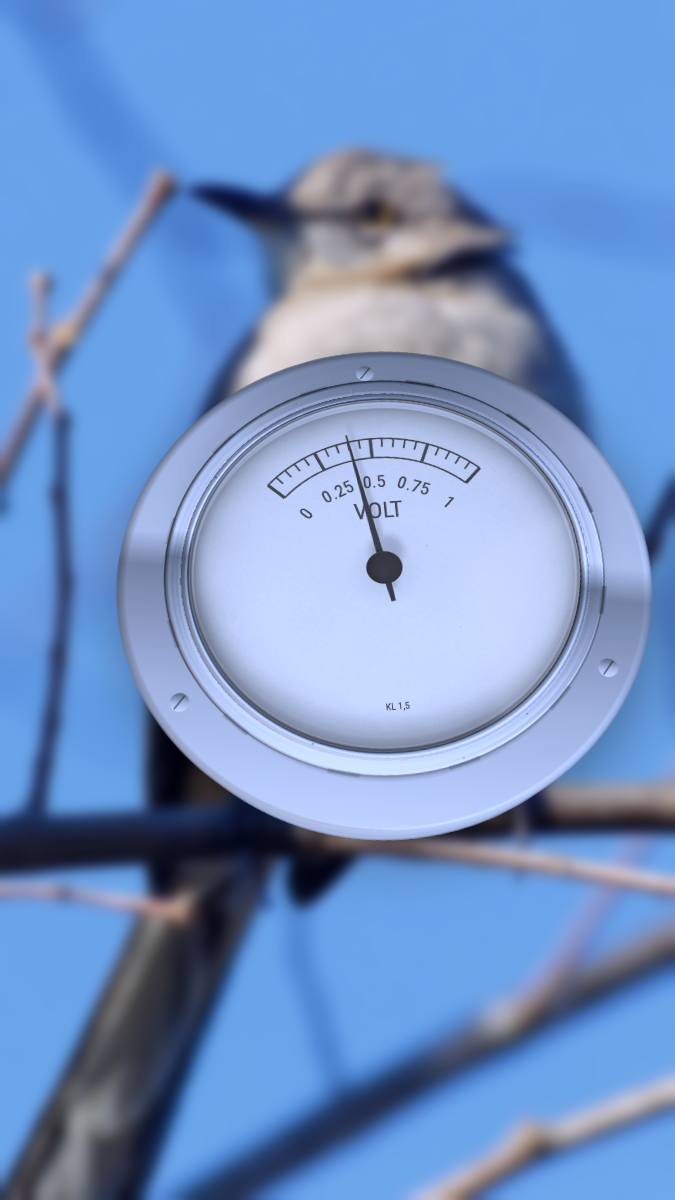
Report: 0.4 (V)
